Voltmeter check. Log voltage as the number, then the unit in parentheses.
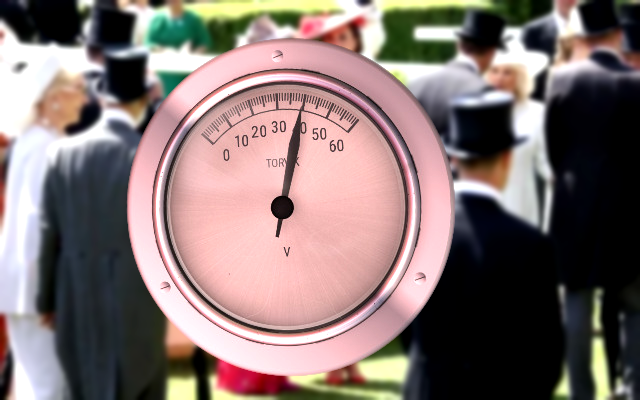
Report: 40 (V)
